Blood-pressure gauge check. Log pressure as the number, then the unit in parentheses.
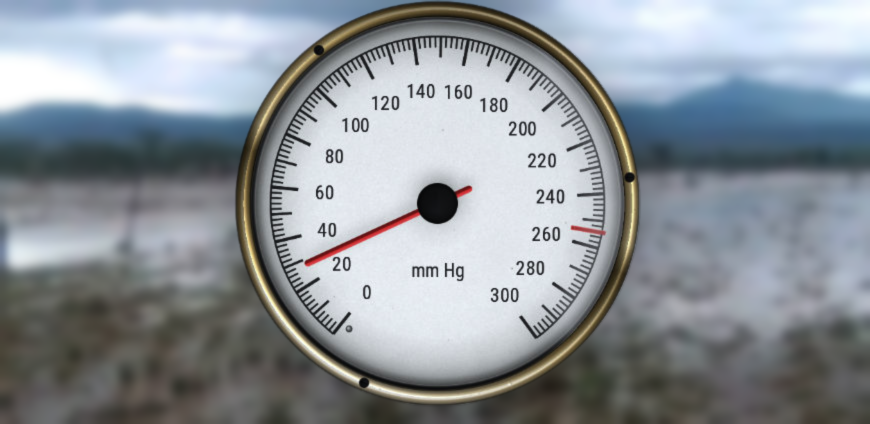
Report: 28 (mmHg)
